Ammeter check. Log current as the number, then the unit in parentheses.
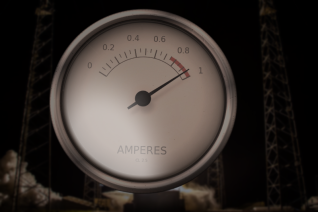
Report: 0.95 (A)
